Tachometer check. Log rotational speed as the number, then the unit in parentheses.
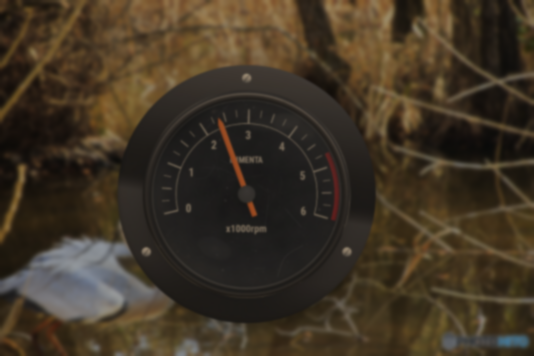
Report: 2375 (rpm)
